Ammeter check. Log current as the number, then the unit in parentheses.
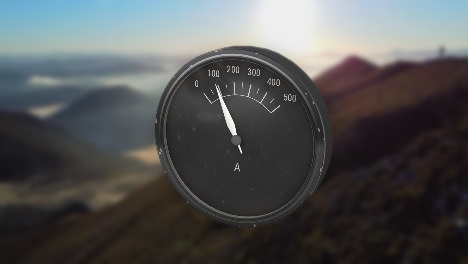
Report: 100 (A)
